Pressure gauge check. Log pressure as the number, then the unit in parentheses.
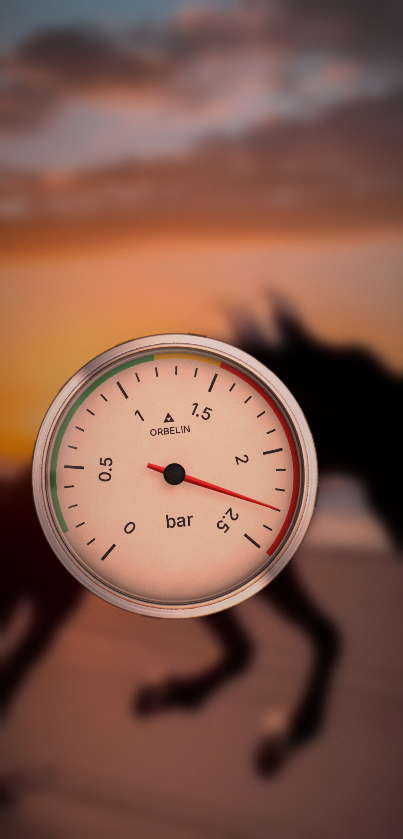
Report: 2.3 (bar)
